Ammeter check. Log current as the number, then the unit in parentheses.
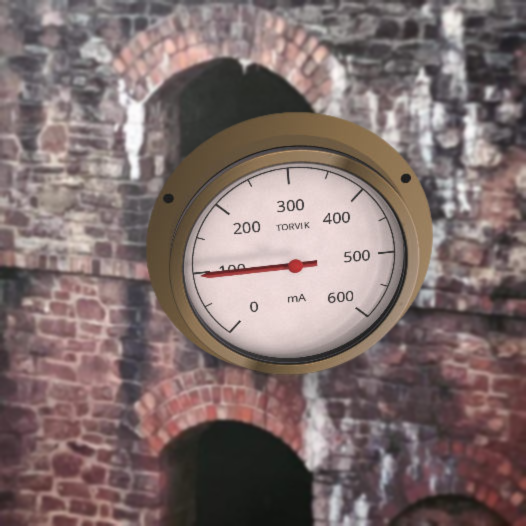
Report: 100 (mA)
